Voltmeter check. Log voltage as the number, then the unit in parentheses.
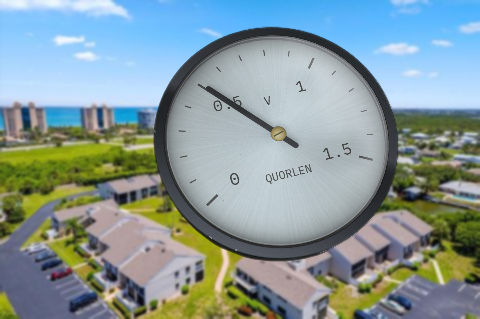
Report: 0.5 (V)
